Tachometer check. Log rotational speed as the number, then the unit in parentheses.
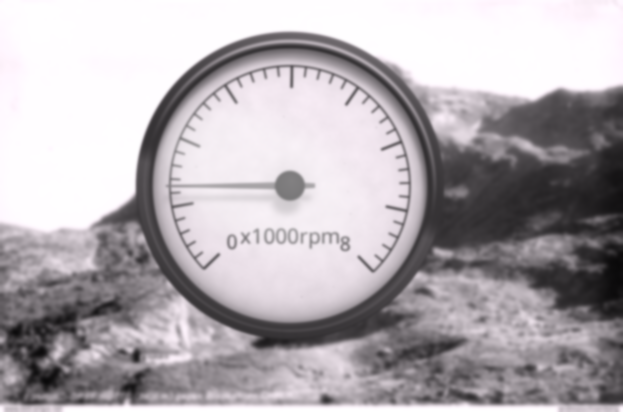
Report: 1300 (rpm)
